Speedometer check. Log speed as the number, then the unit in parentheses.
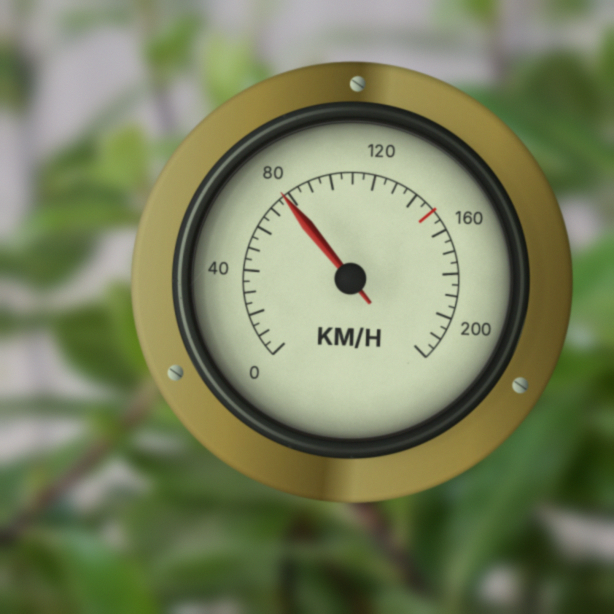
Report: 77.5 (km/h)
